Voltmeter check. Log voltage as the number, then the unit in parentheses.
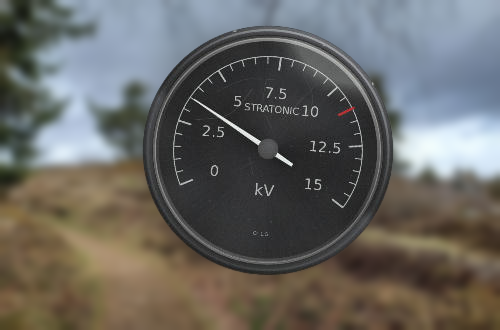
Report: 3.5 (kV)
